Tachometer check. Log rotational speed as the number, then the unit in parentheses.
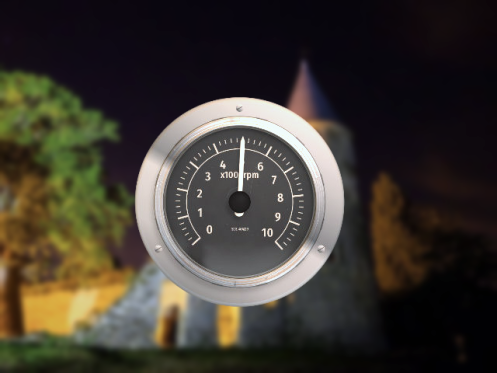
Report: 5000 (rpm)
